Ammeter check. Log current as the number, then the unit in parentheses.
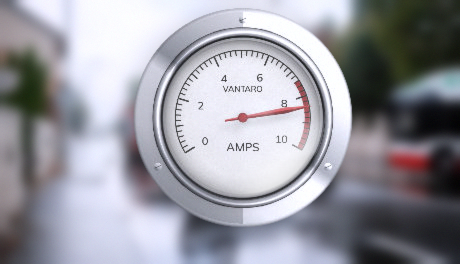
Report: 8.4 (A)
